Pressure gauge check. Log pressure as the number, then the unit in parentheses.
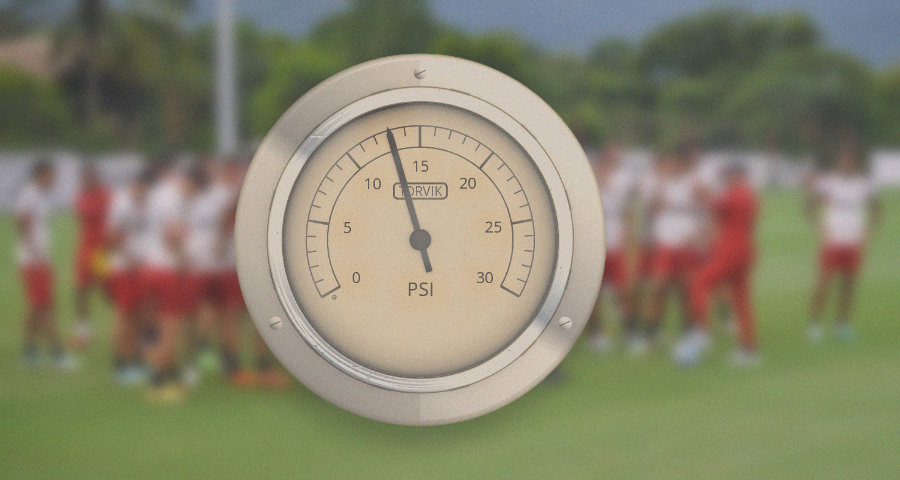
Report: 13 (psi)
